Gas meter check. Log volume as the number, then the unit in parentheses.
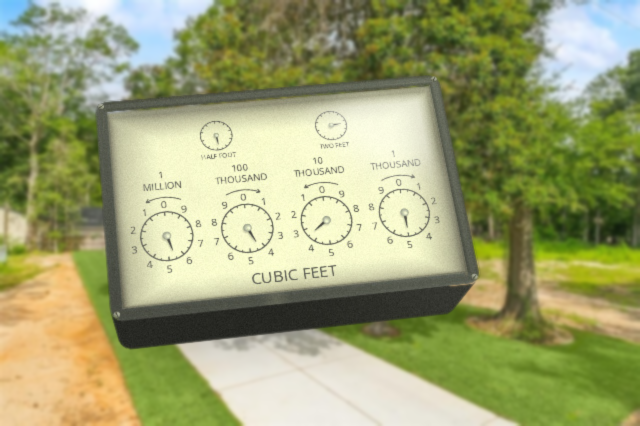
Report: 543500 (ft³)
